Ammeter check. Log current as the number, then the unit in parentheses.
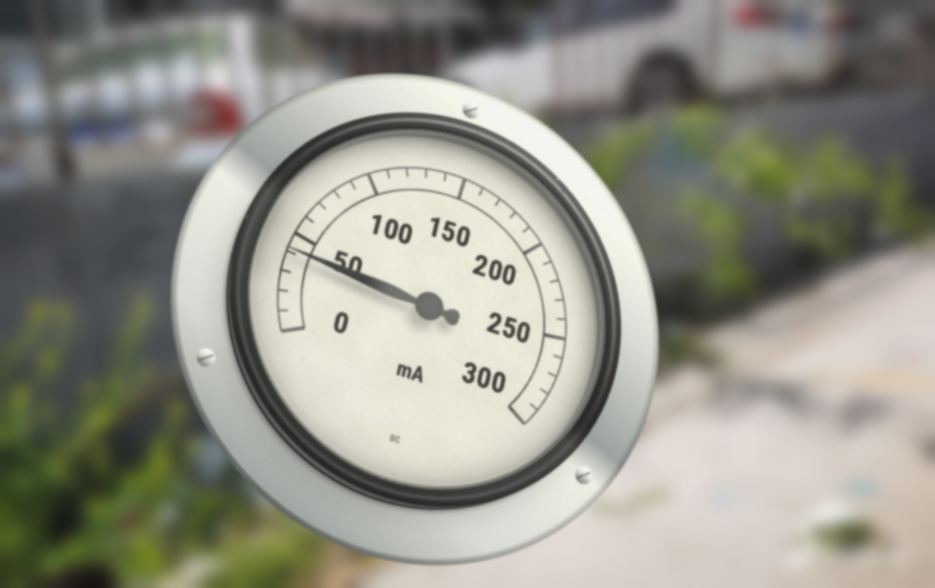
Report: 40 (mA)
